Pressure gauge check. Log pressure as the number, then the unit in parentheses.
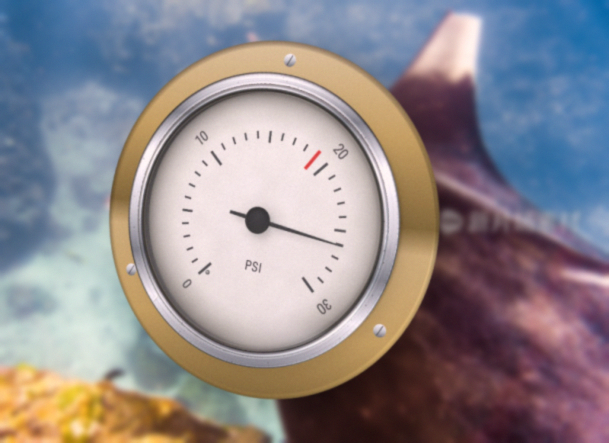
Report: 26 (psi)
